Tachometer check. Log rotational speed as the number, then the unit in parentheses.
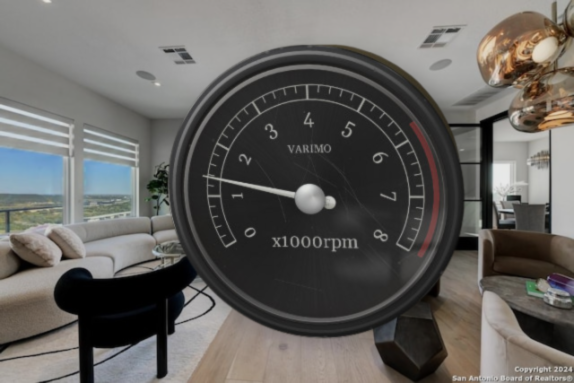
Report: 1400 (rpm)
